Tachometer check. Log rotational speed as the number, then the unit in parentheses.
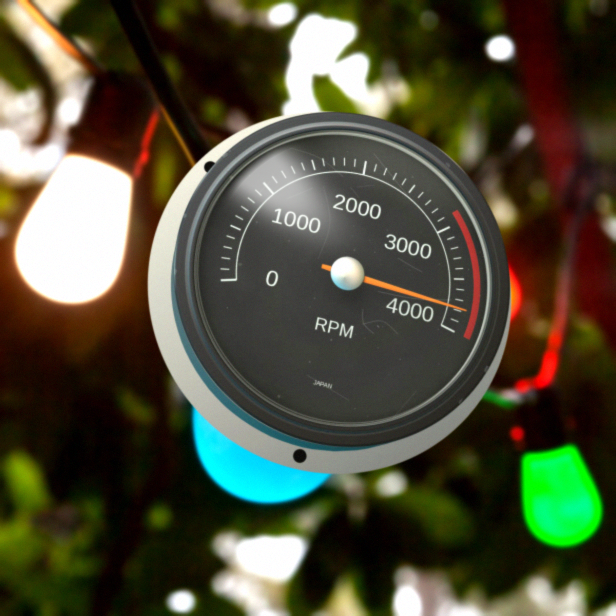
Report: 3800 (rpm)
